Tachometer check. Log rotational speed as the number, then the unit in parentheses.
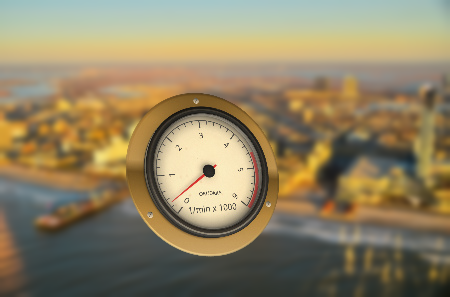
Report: 300 (rpm)
